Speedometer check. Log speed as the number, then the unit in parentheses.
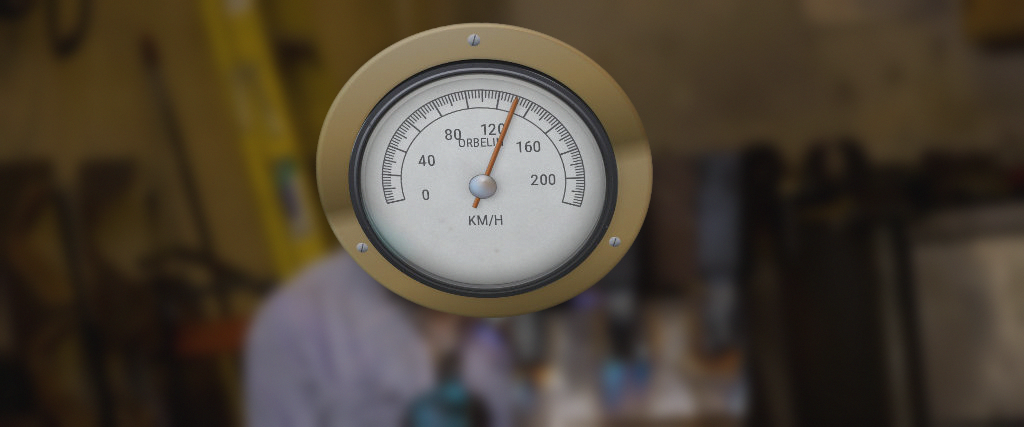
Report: 130 (km/h)
